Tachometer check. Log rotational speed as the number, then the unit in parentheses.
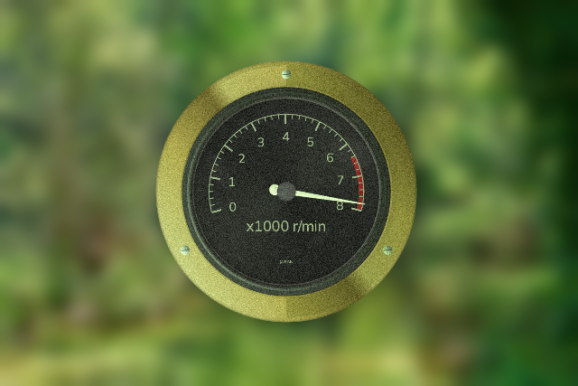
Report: 7800 (rpm)
